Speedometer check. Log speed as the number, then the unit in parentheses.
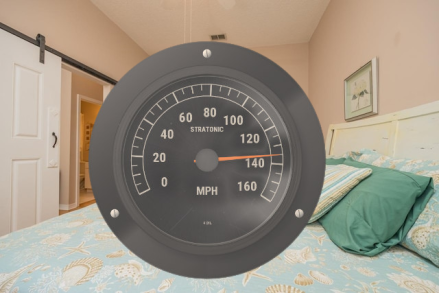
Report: 135 (mph)
